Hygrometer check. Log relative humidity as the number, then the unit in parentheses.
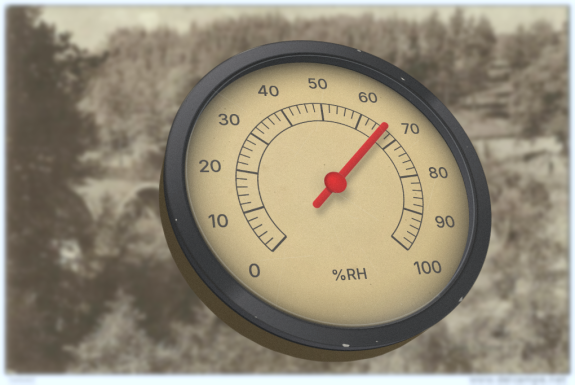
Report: 66 (%)
